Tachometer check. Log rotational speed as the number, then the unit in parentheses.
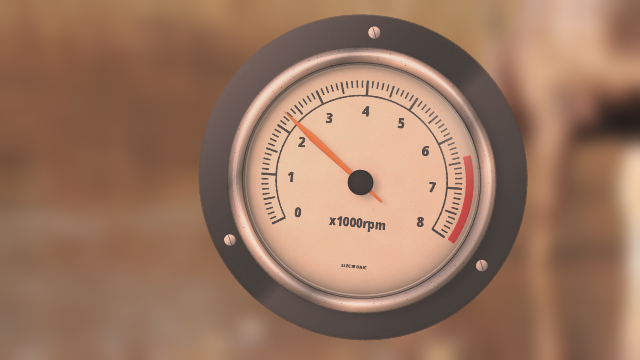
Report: 2300 (rpm)
